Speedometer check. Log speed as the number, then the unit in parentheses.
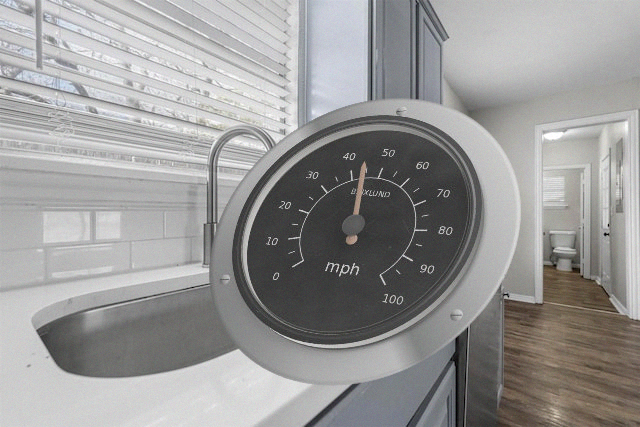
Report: 45 (mph)
